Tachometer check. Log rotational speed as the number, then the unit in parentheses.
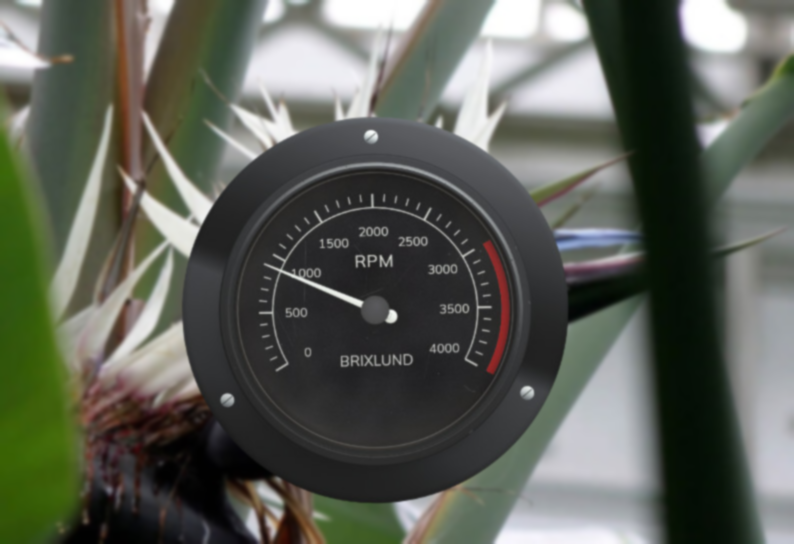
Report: 900 (rpm)
